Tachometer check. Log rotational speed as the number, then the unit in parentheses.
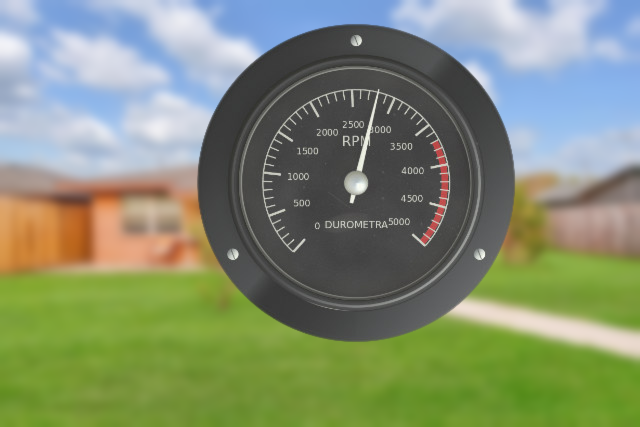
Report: 2800 (rpm)
